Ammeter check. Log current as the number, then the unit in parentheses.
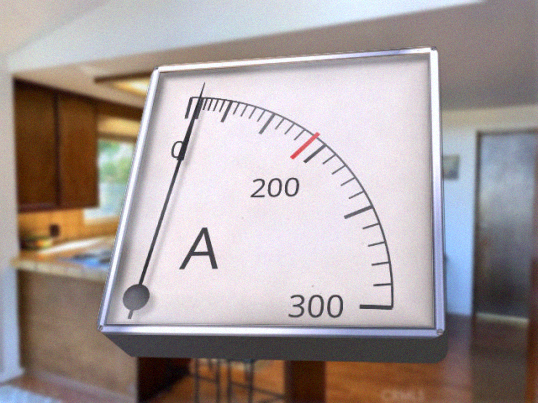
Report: 50 (A)
